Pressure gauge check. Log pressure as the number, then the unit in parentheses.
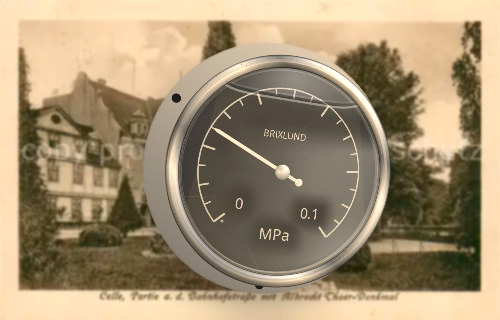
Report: 0.025 (MPa)
